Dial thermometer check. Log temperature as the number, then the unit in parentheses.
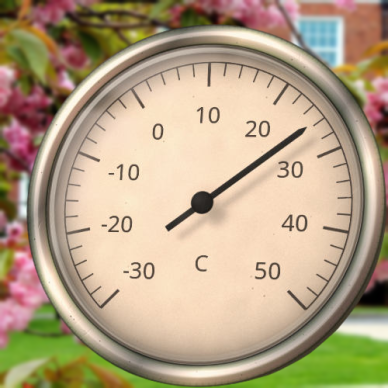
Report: 26 (°C)
